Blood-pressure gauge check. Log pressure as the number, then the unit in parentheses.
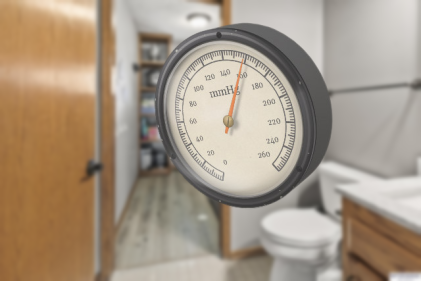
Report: 160 (mmHg)
